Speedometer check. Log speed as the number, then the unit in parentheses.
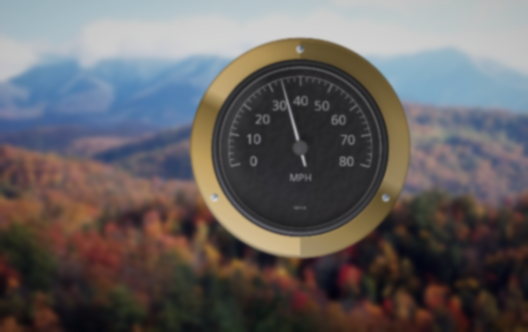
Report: 34 (mph)
